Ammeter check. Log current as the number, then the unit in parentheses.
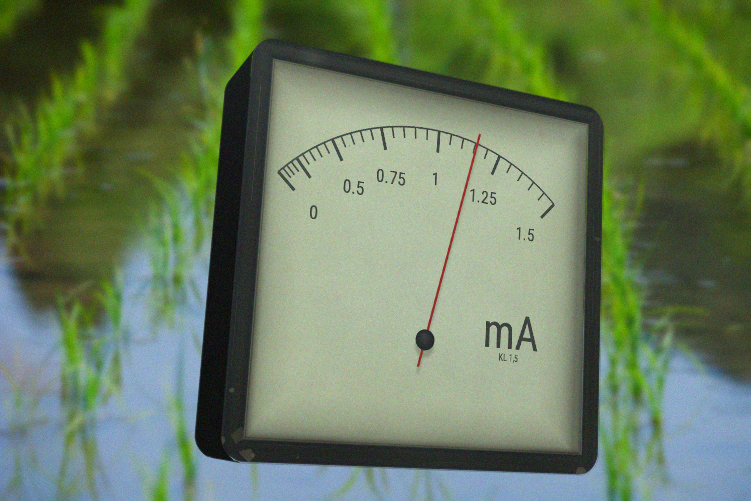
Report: 1.15 (mA)
